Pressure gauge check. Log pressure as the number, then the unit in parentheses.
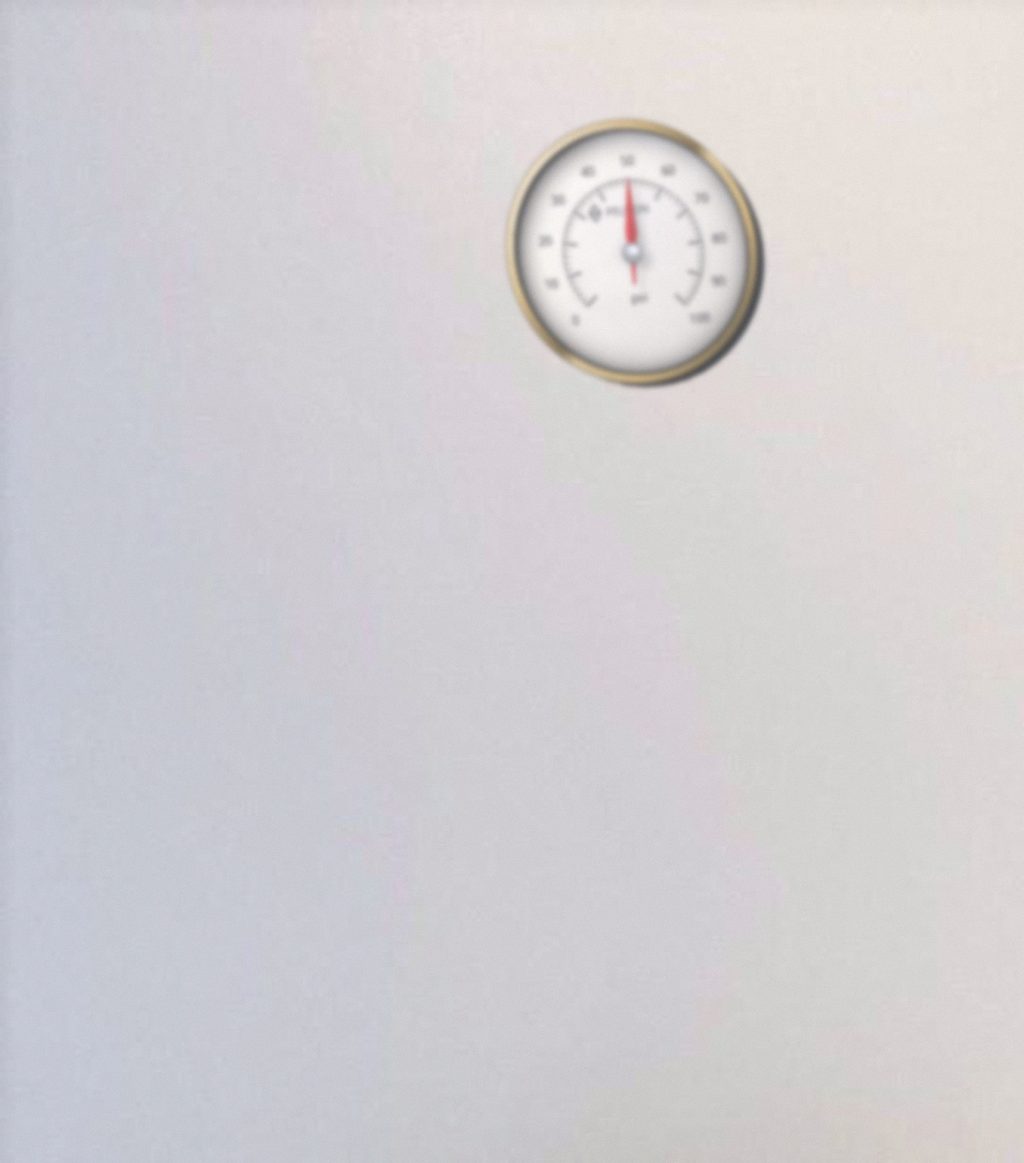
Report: 50 (psi)
